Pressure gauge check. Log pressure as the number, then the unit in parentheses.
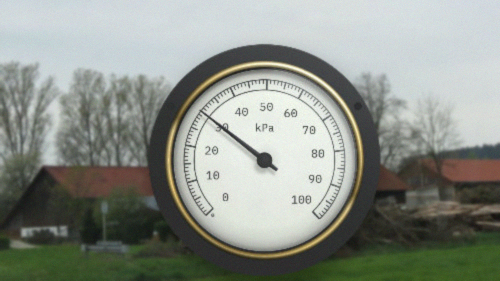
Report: 30 (kPa)
